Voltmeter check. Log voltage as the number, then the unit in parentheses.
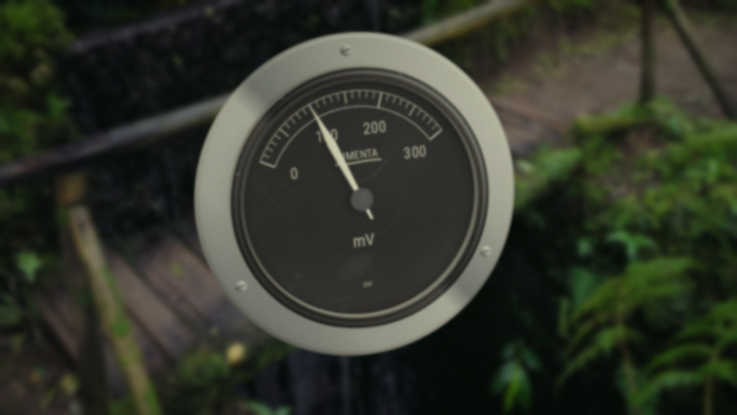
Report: 100 (mV)
